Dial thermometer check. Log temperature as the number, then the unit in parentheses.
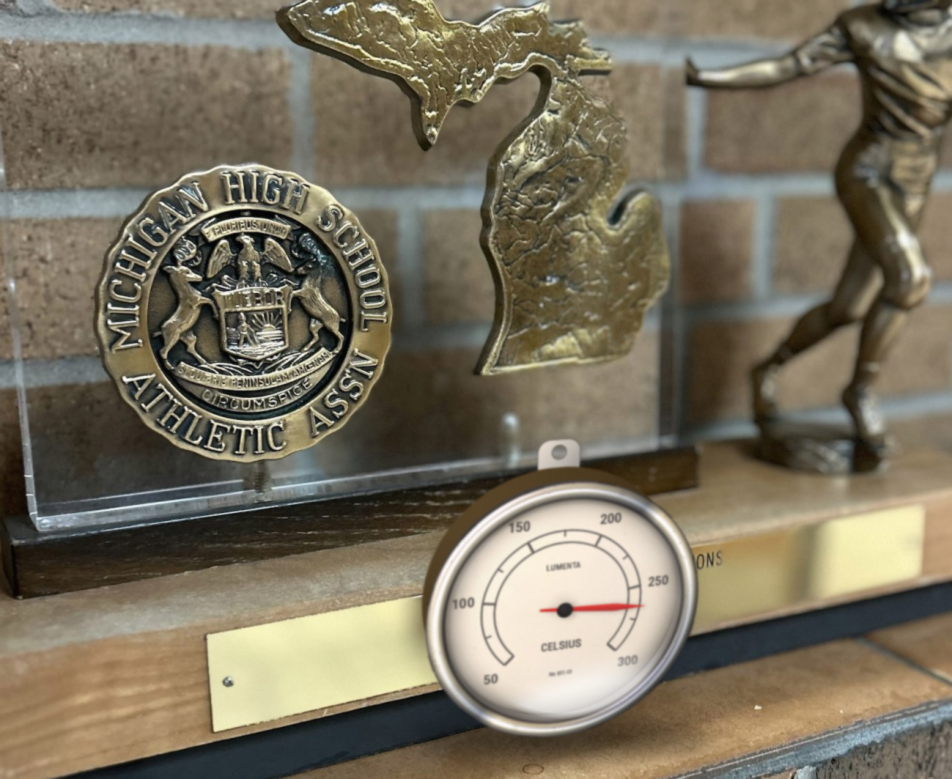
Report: 262.5 (°C)
